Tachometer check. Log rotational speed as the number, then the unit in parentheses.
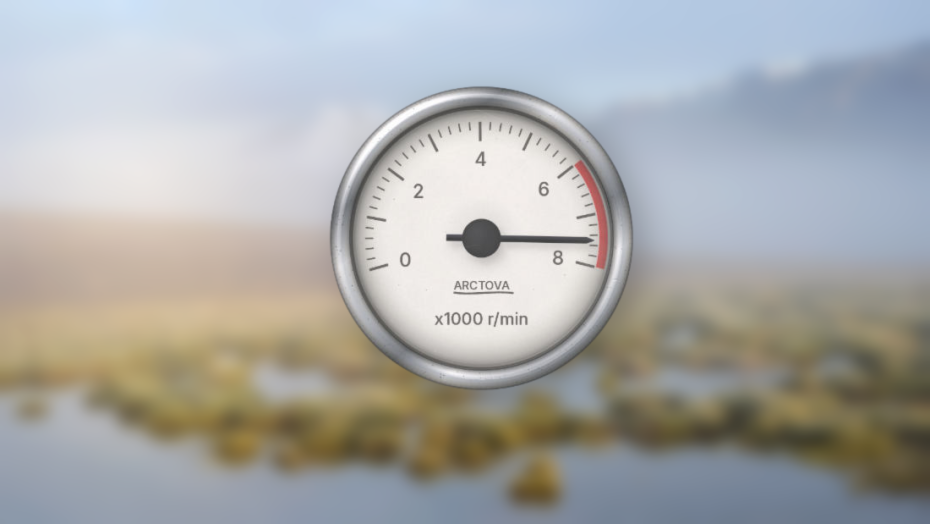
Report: 7500 (rpm)
